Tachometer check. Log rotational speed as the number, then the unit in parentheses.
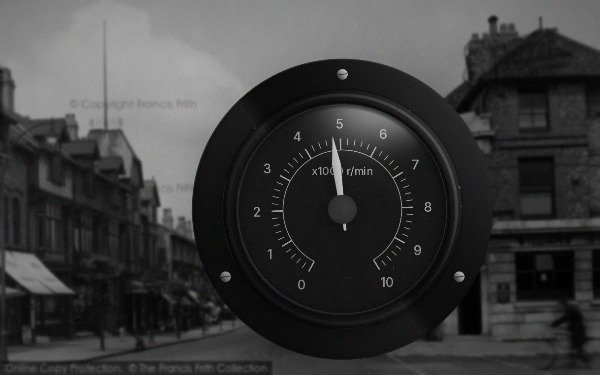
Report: 4800 (rpm)
